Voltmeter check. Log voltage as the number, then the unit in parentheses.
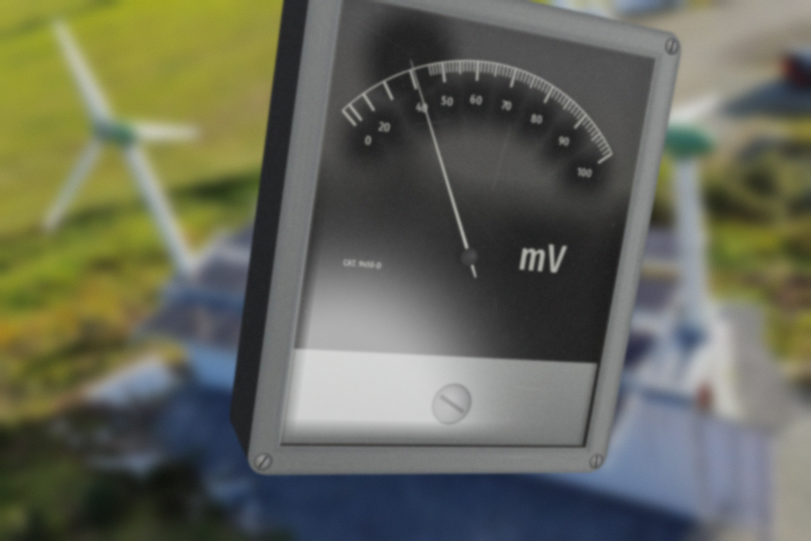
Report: 40 (mV)
